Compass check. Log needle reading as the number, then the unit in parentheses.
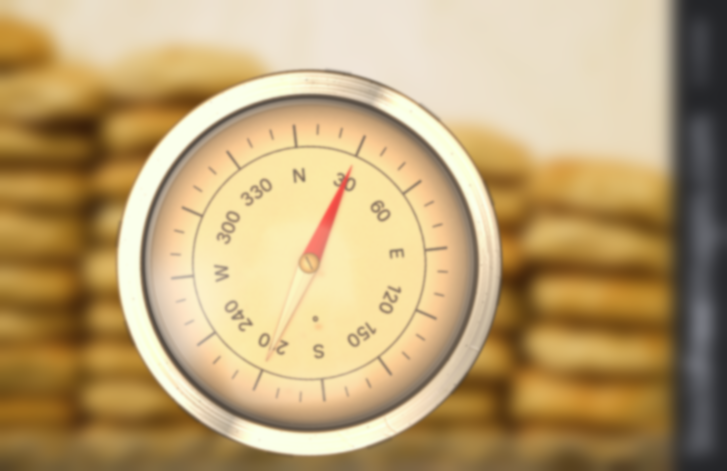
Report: 30 (°)
